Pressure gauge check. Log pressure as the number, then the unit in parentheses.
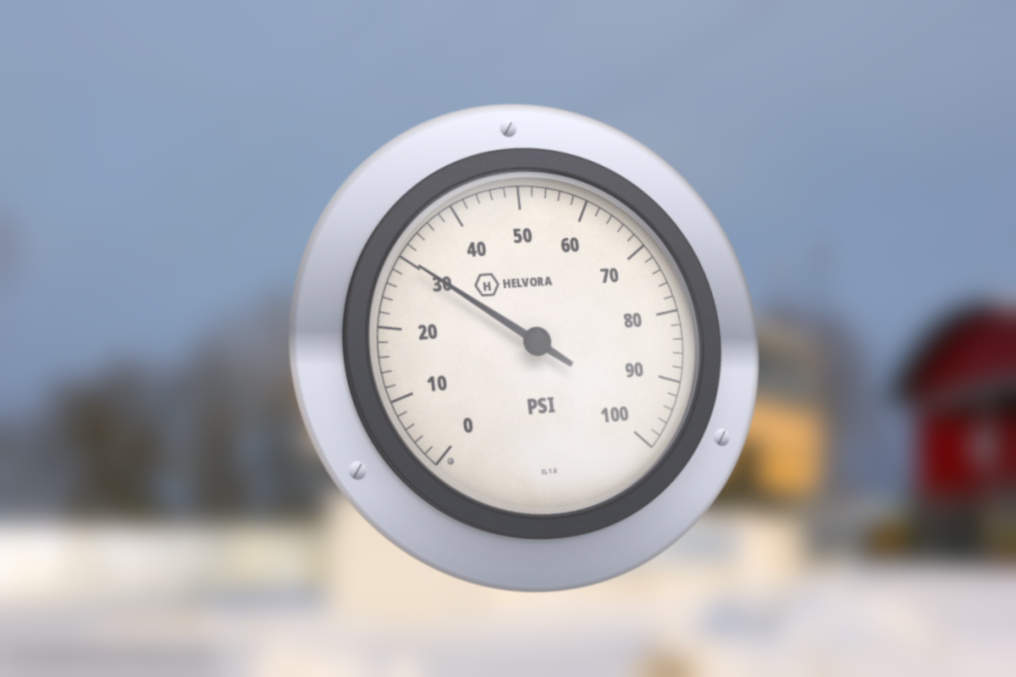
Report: 30 (psi)
